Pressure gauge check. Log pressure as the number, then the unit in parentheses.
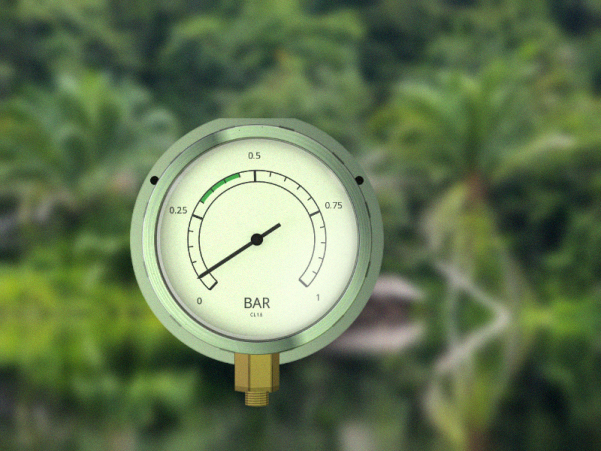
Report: 0.05 (bar)
